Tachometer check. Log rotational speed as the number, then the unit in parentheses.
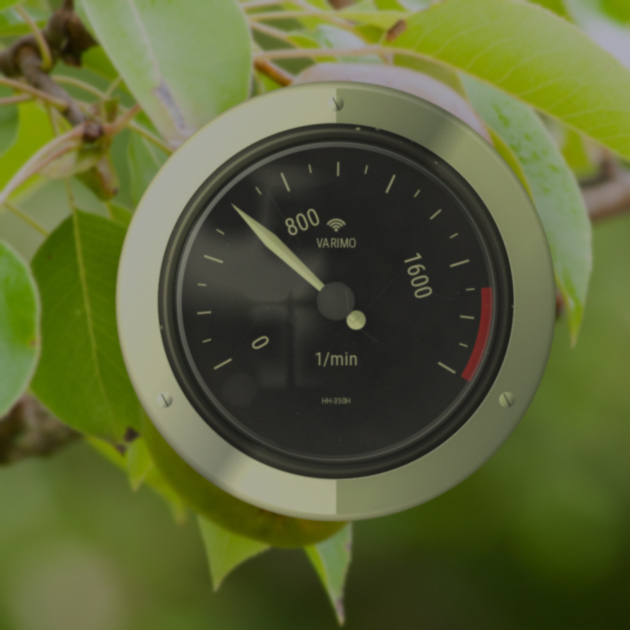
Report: 600 (rpm)
